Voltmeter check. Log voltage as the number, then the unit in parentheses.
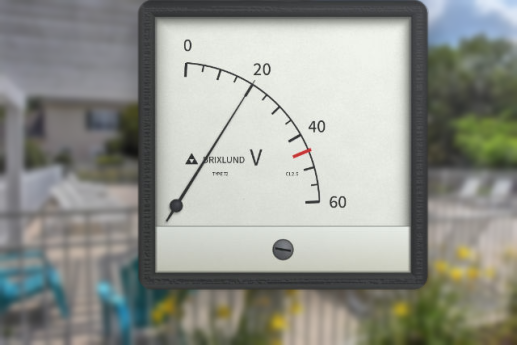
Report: 20 (V)
